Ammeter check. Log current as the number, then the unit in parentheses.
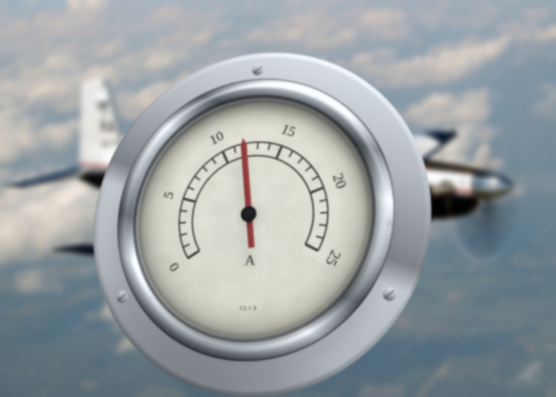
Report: 12 (A)
